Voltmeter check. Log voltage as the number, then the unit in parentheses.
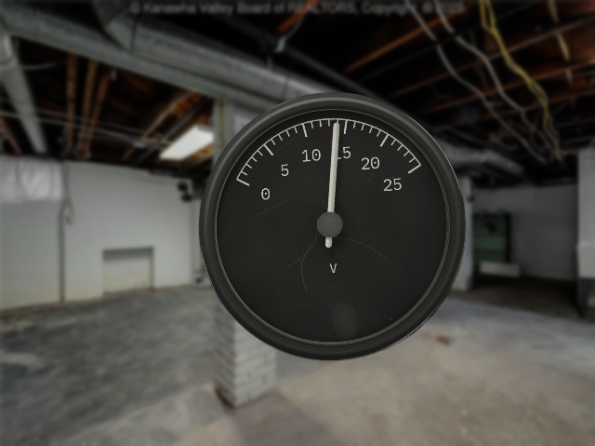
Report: 14 (V)
